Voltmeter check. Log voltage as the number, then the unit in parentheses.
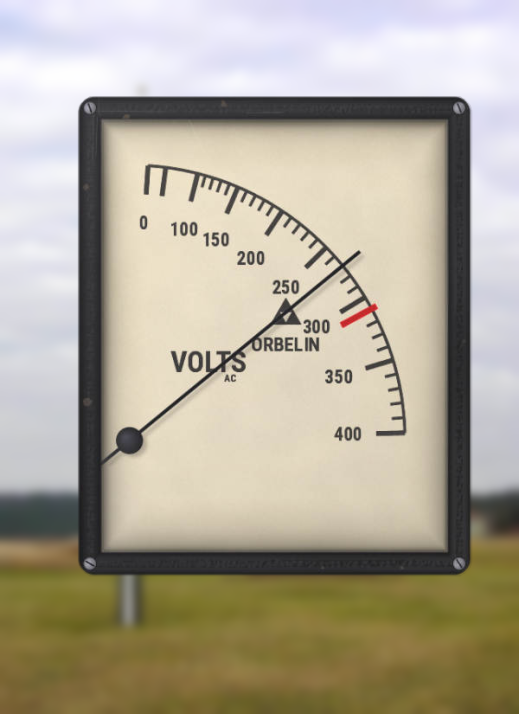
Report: 270 (V)
